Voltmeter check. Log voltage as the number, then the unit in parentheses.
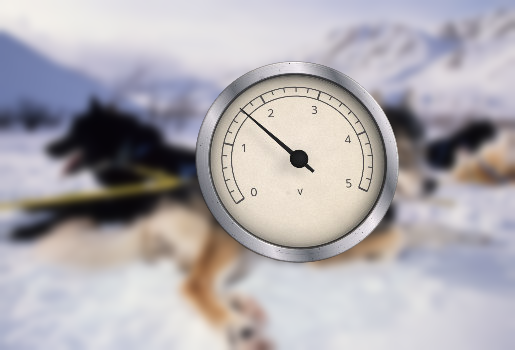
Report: 1.6 (V)
